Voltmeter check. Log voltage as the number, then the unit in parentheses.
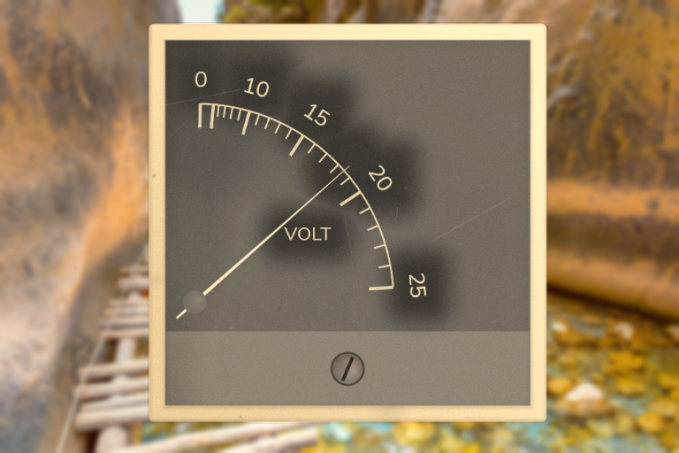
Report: 18.5 (V)
